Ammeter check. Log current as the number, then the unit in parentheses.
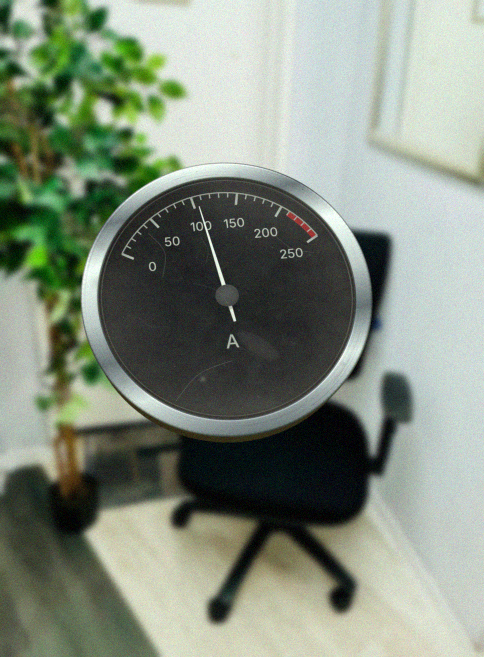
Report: 105 (A)
